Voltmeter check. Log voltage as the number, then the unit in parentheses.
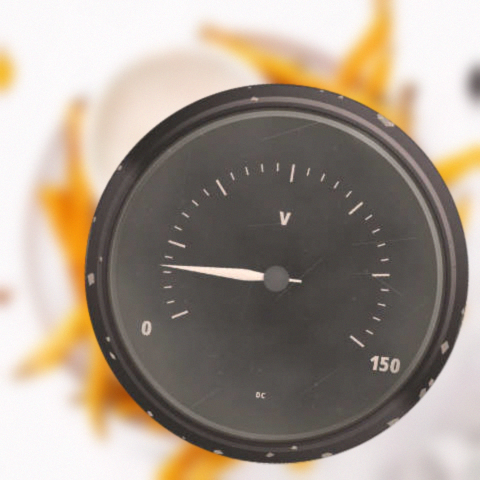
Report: 17.5 (V)
